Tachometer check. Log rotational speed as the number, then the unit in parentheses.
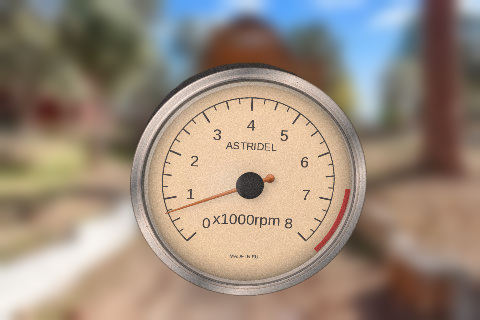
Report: 750 (rpm)
